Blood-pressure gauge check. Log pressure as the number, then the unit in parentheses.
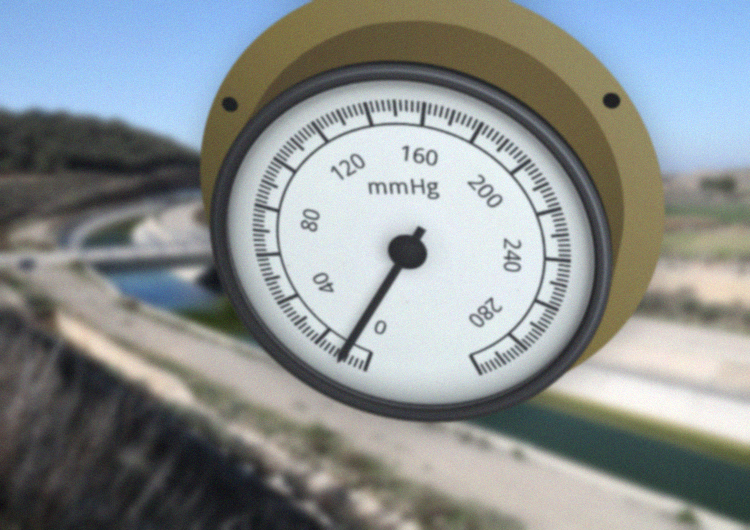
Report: 10 (mmHg)
